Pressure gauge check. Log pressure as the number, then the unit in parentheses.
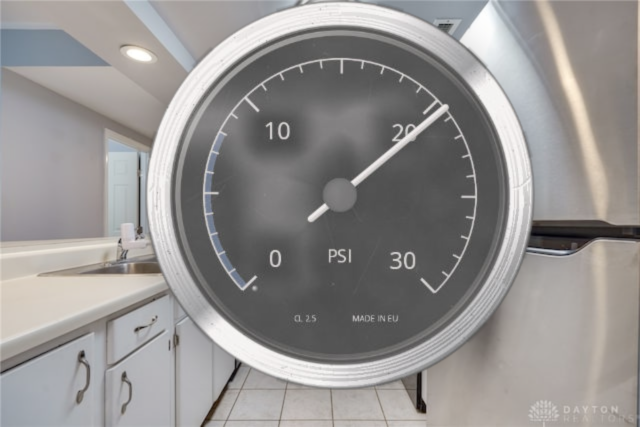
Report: 20.5 (psi)
